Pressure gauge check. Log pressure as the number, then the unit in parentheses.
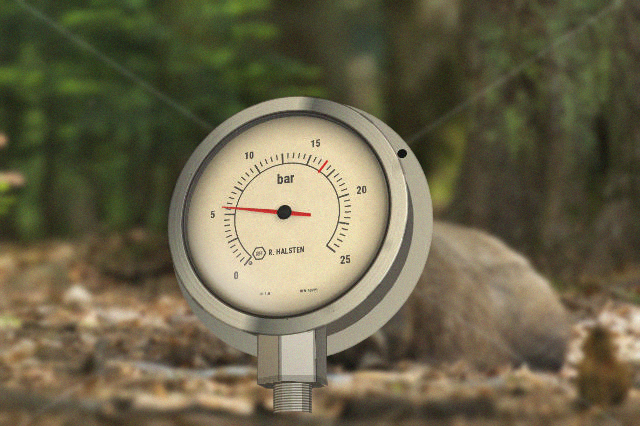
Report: 5.5 (bar)
